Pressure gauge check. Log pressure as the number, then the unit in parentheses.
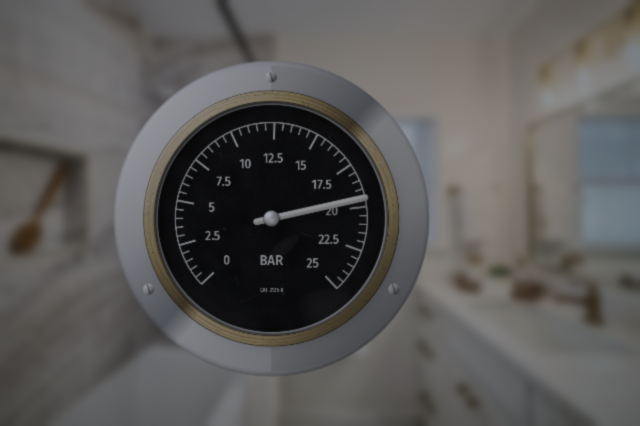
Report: 19.5 (bar)
